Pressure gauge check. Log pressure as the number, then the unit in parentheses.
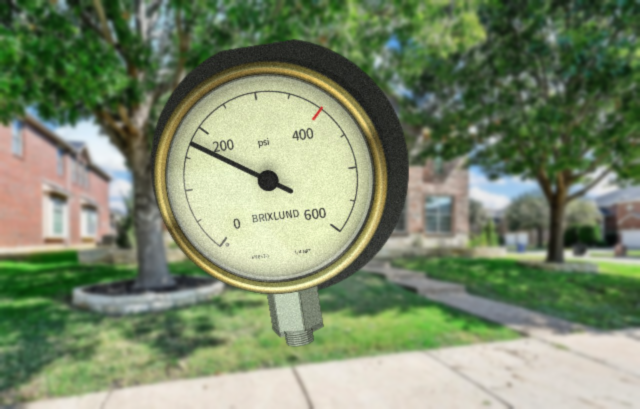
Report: 175 (psi)
